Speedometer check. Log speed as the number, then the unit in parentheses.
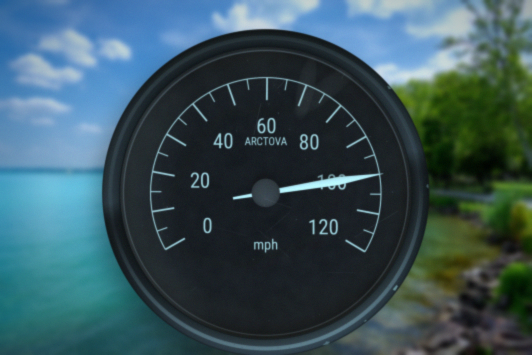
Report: 100 (mph)
